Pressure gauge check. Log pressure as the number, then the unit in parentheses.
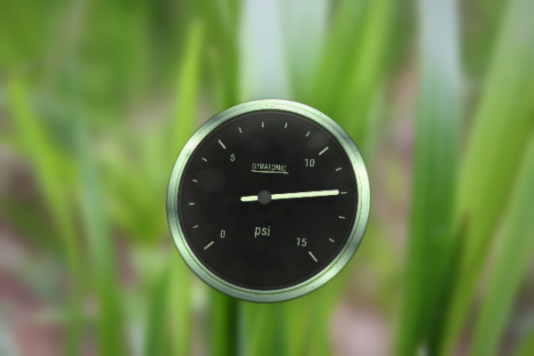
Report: 12 (psi)
